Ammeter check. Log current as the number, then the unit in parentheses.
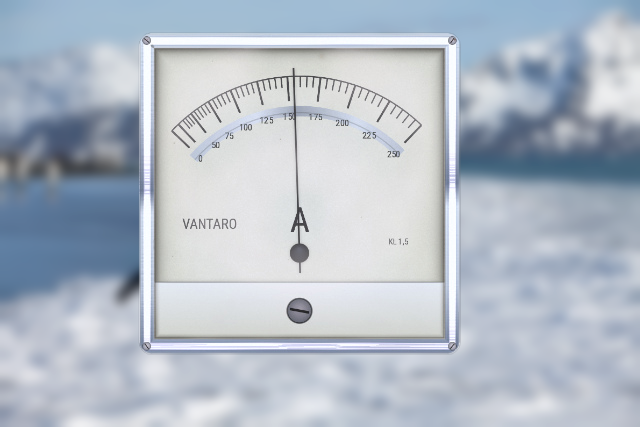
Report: 155 (A)
